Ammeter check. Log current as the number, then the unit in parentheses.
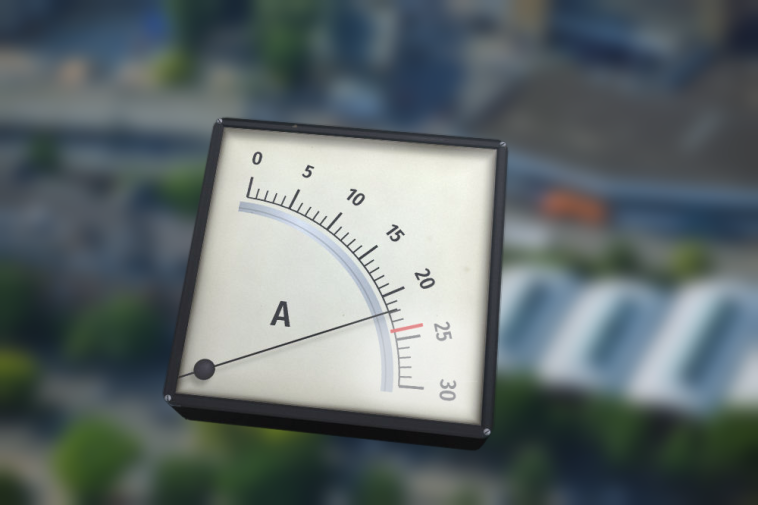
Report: 22 (A)
